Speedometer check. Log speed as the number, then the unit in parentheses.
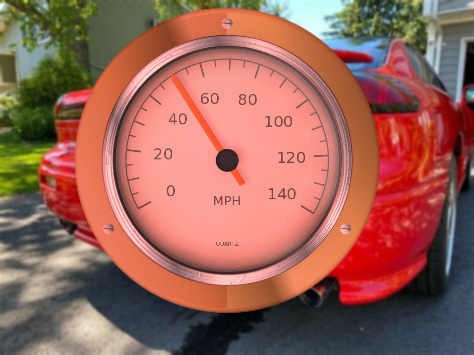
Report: 50 (mph)
